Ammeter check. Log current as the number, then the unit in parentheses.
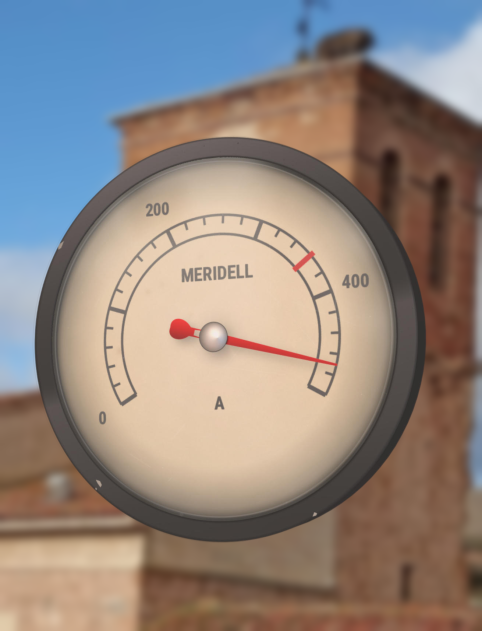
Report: 470 (A)
